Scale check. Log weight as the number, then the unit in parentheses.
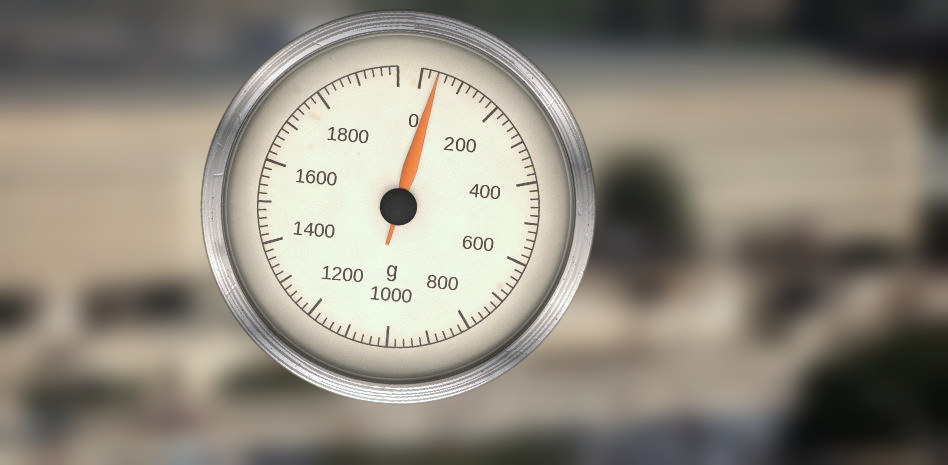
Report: 40 (g)
